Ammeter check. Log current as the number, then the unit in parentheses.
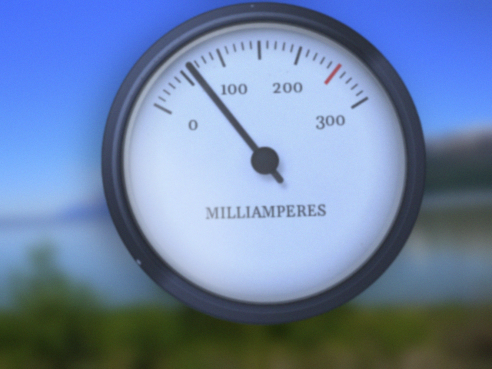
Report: 60 (mA)
